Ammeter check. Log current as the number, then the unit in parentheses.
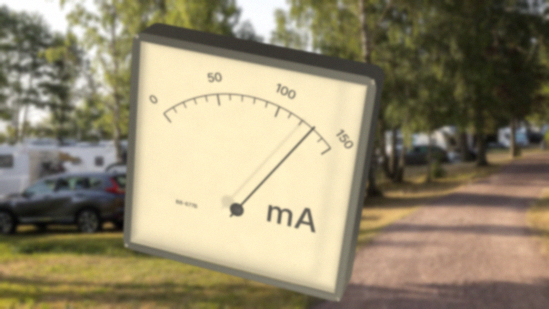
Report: 130 (mA)
